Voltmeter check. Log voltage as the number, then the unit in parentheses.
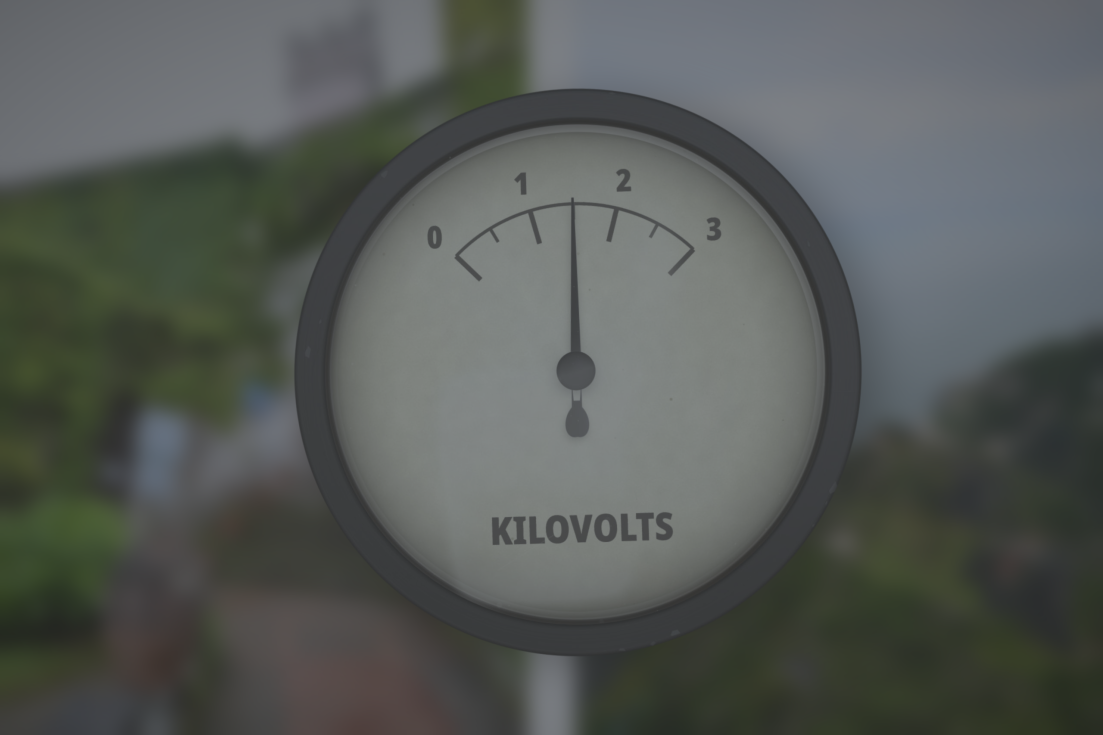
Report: 1.5 (kV)
